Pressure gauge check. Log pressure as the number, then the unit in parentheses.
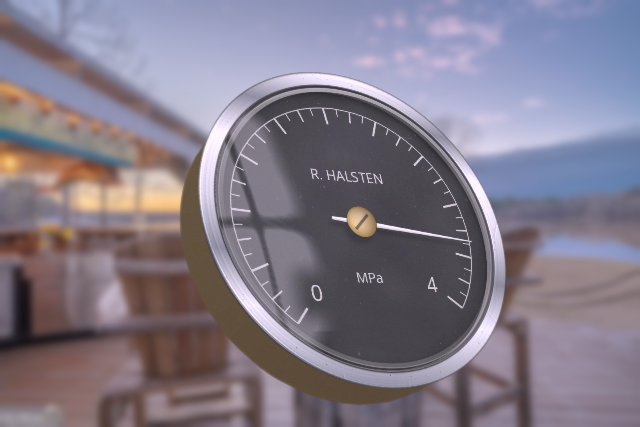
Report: 3.5 (MPa)
